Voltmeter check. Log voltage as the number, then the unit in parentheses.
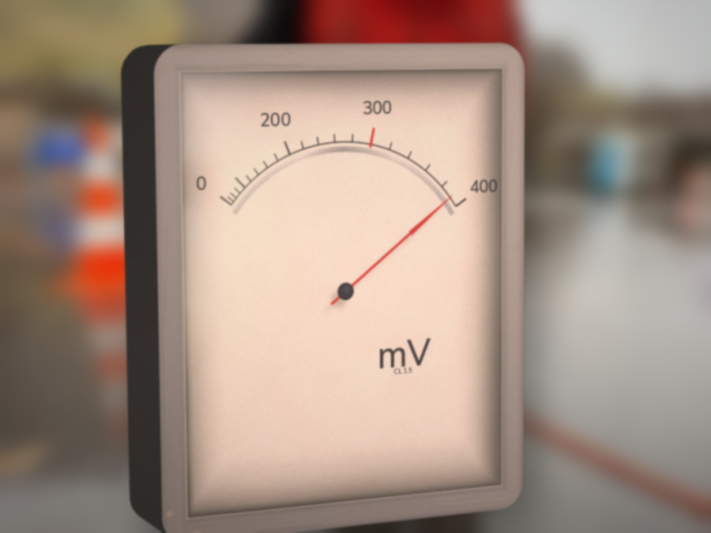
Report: 390 (mV)
